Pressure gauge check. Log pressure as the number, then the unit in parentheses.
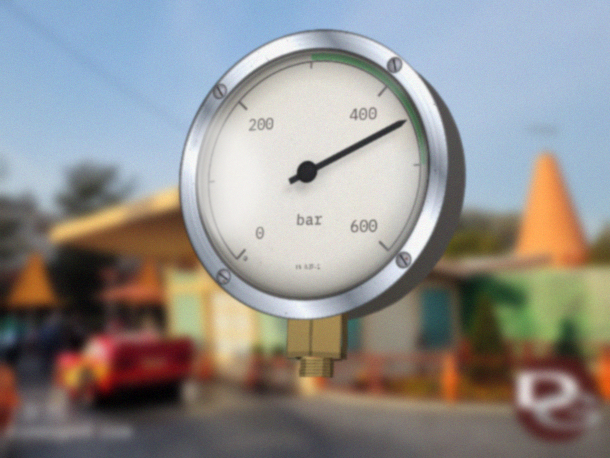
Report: 450 (bar)
